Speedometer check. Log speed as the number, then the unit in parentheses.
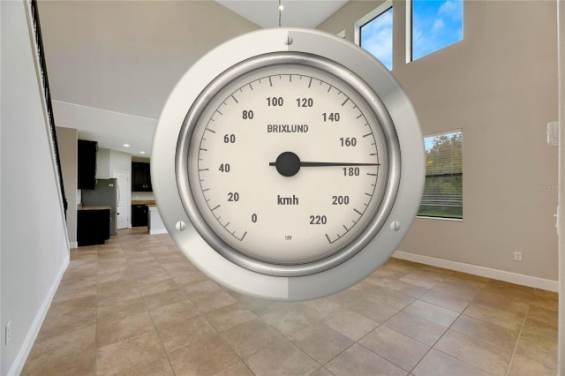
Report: 175 (km/h)
